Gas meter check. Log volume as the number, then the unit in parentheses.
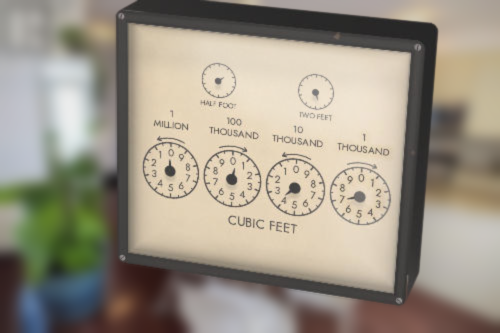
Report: 3700 (ft³)
